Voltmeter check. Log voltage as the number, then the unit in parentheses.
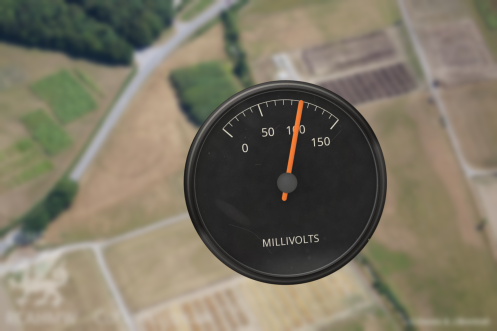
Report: 100 (mV)
